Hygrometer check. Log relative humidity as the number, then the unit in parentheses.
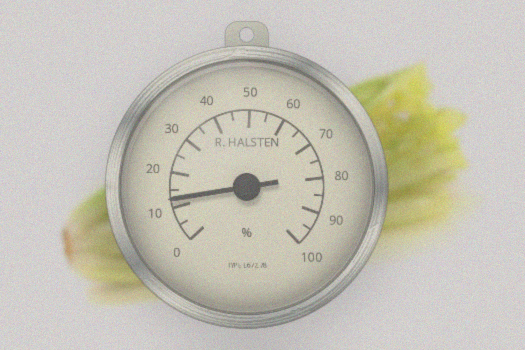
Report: 12.5 (%)
